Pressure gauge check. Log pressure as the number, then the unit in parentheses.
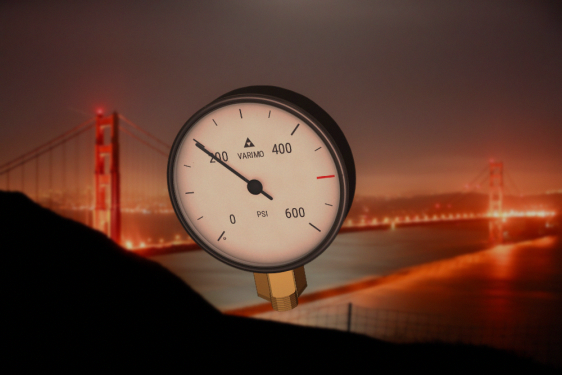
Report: 200 (psi)
